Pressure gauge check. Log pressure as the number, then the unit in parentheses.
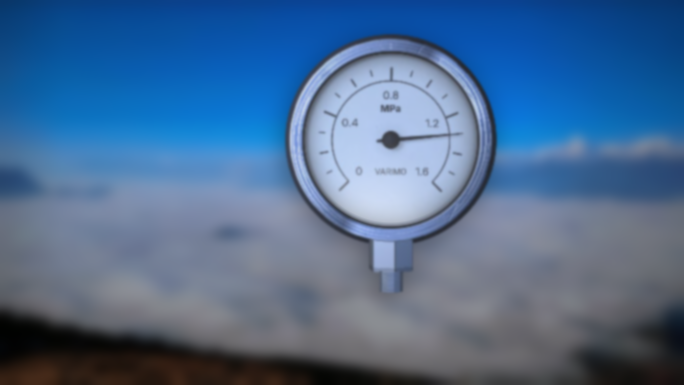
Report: 1.3 (MPa)
